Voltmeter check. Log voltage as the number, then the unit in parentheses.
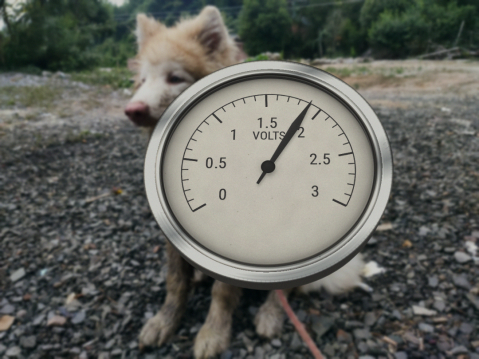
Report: 1.9 (V)
